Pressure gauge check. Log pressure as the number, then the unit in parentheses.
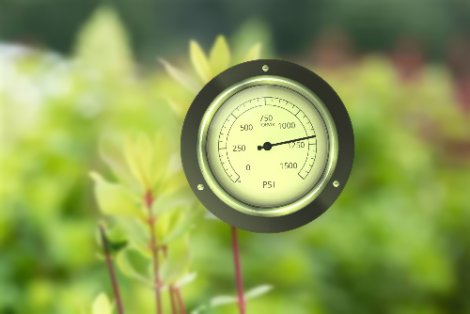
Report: 1200 (psi)
